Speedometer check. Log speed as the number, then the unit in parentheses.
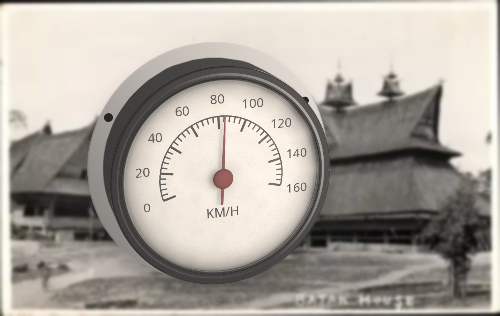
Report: 84 (km/h)
